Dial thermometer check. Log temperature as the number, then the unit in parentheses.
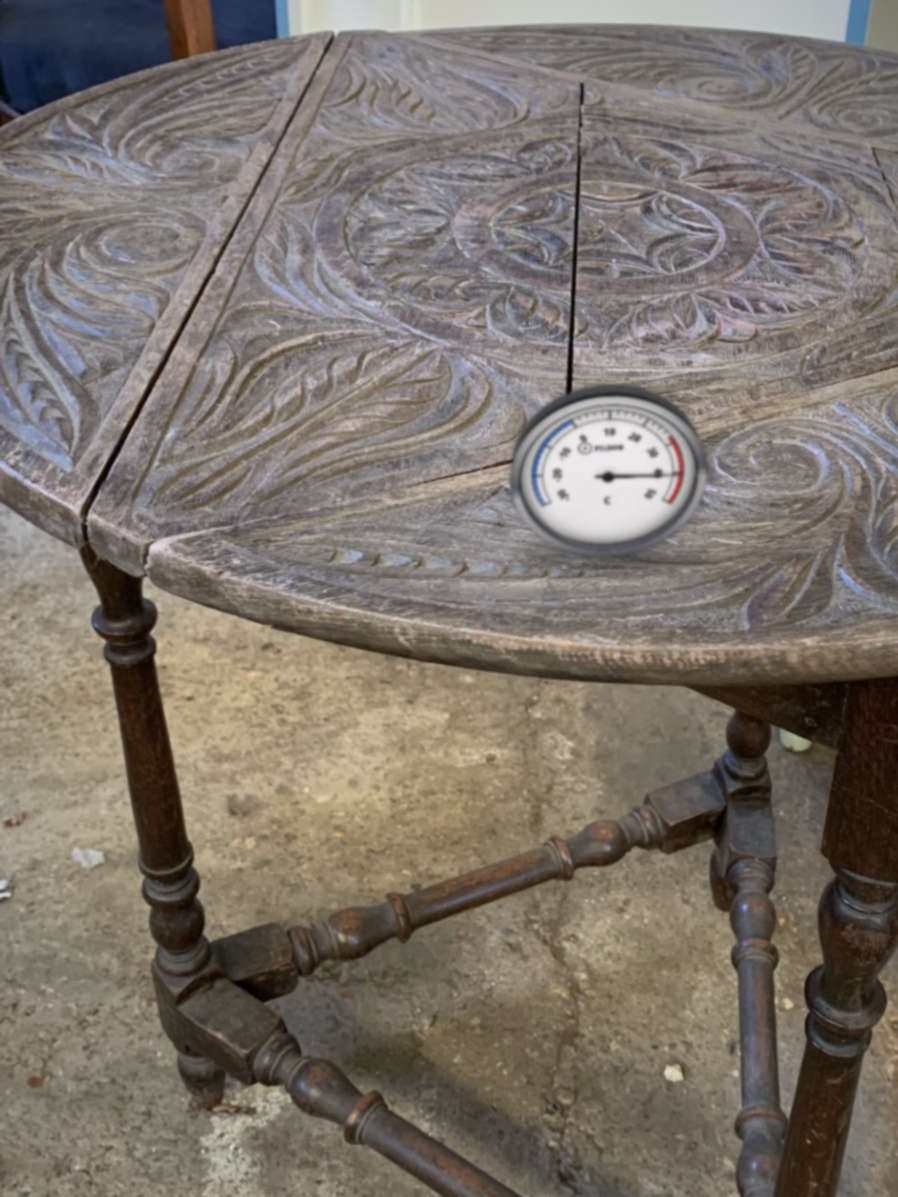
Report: 40 (°C)
